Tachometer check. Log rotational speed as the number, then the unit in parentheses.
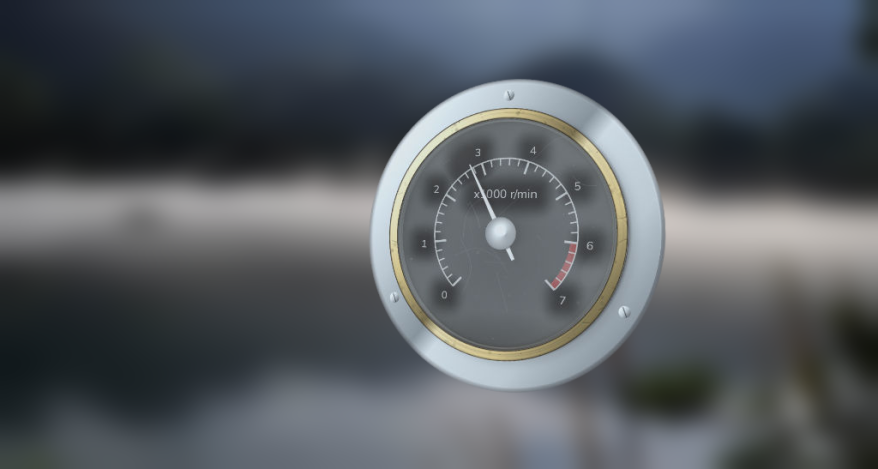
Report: 2800 (rpm)
